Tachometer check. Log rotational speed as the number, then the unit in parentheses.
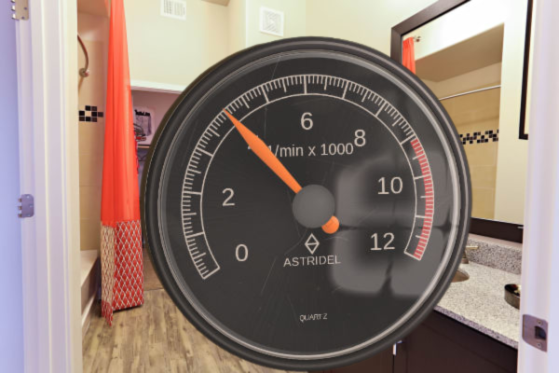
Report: 4000 (rpm)
